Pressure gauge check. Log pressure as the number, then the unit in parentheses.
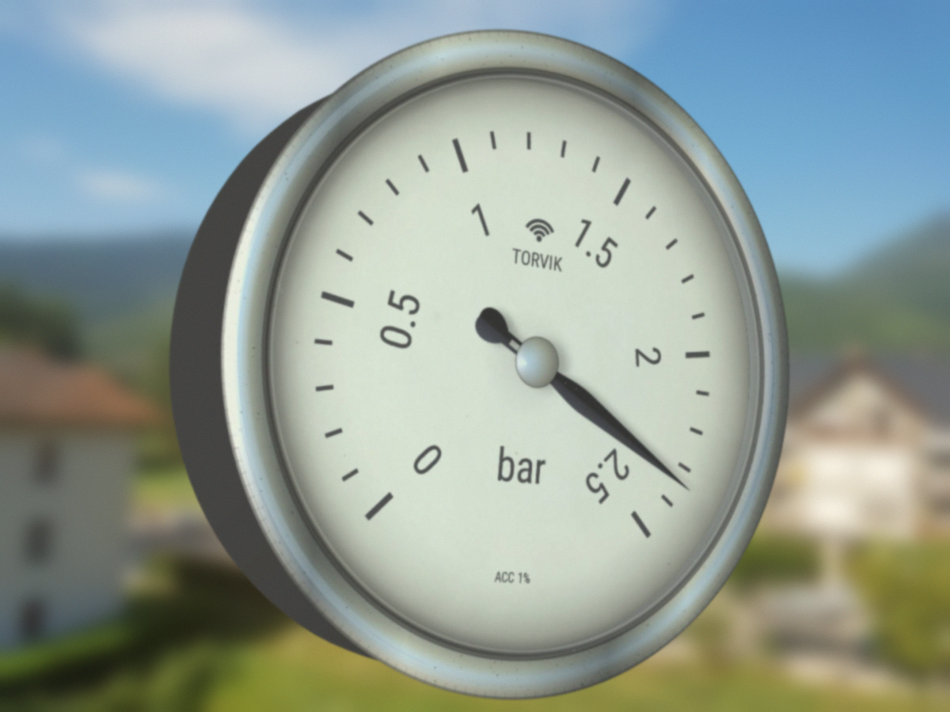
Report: 2.35 (bar)
